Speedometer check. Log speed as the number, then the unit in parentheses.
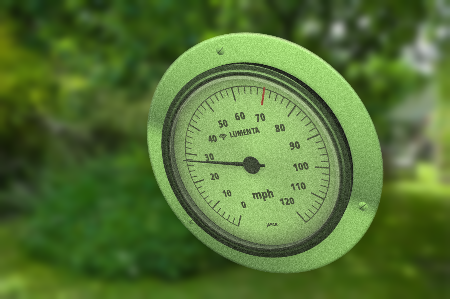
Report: 28 (mph)
